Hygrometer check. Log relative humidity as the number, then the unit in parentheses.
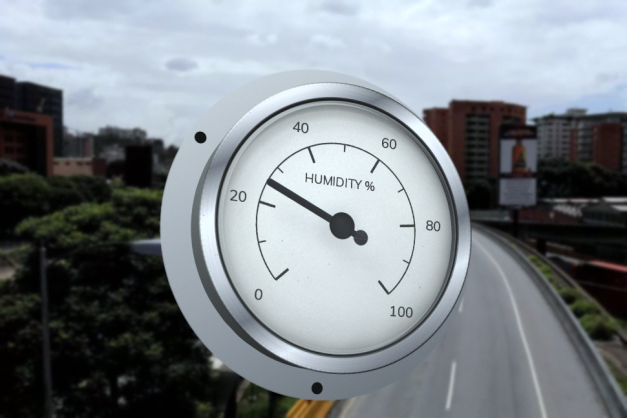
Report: 25 (%)
